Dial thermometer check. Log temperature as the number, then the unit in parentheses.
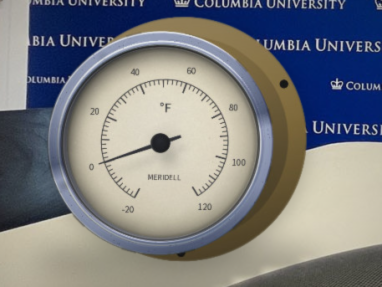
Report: 0 (°F)
